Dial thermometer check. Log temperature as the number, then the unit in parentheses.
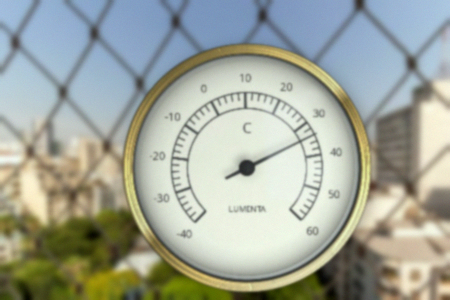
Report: 34 (°C)
